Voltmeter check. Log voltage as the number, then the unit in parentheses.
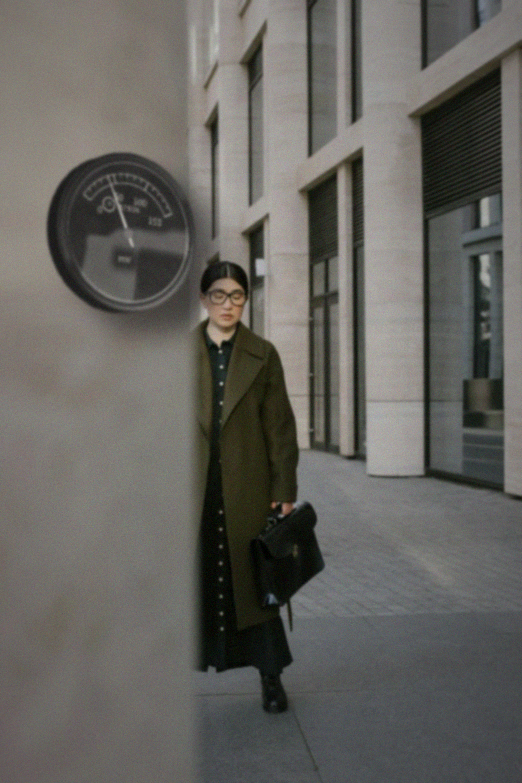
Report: 40 (mV)
